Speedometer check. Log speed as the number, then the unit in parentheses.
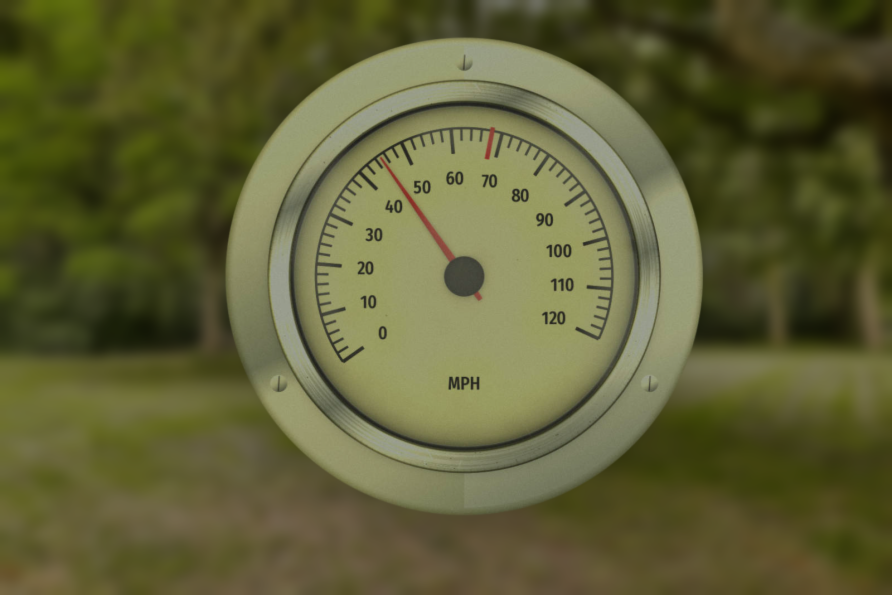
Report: 45 (mph)
